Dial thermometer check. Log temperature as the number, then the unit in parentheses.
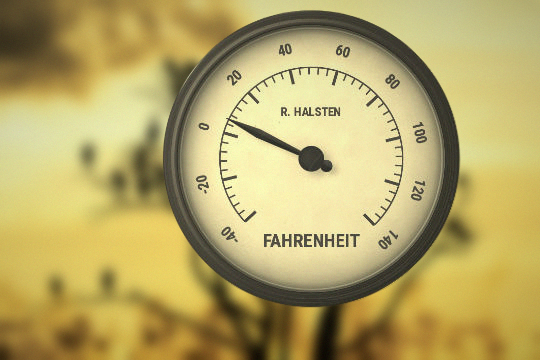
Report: 6 (°F)
